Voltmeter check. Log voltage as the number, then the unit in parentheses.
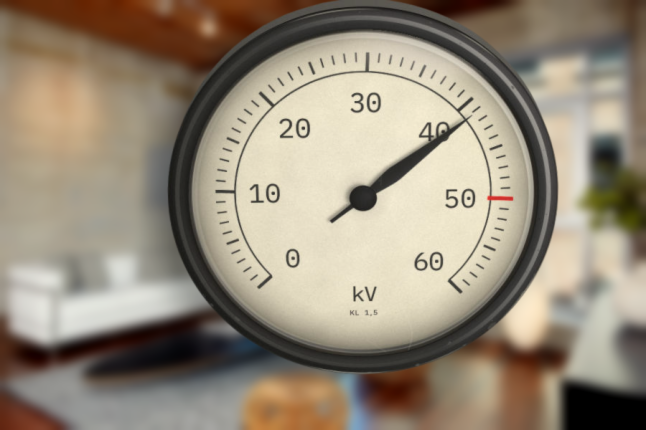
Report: 41 (kV)
